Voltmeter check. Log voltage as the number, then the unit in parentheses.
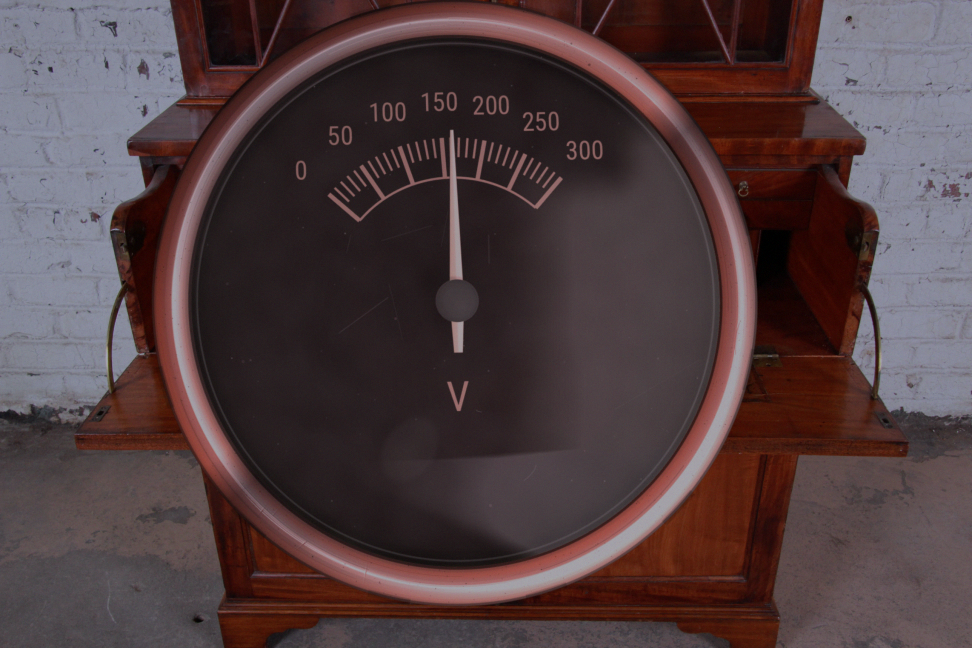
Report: 160 (V)
